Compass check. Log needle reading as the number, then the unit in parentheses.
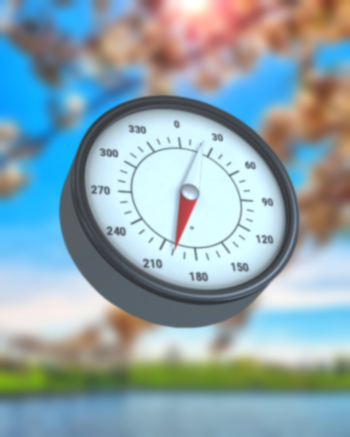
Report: 200 (°)
